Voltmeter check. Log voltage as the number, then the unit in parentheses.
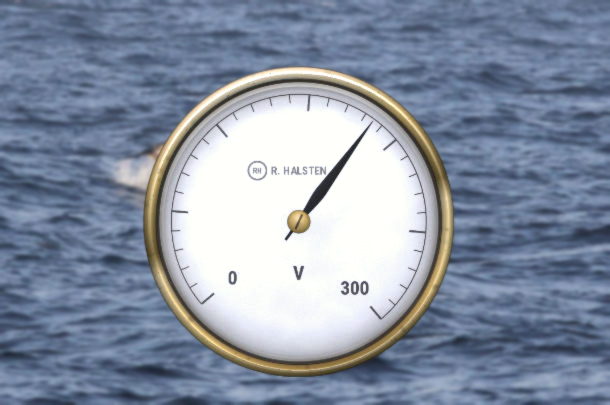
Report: 185 (V)
